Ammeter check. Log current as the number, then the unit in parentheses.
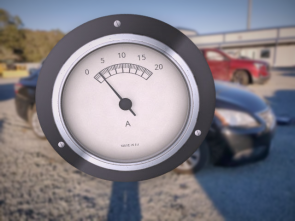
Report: 2.5 (A)
